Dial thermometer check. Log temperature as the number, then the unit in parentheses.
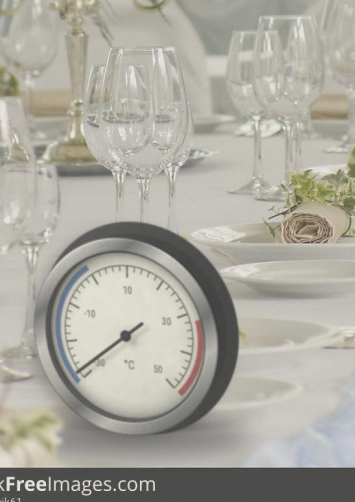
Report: -28 (°C)
